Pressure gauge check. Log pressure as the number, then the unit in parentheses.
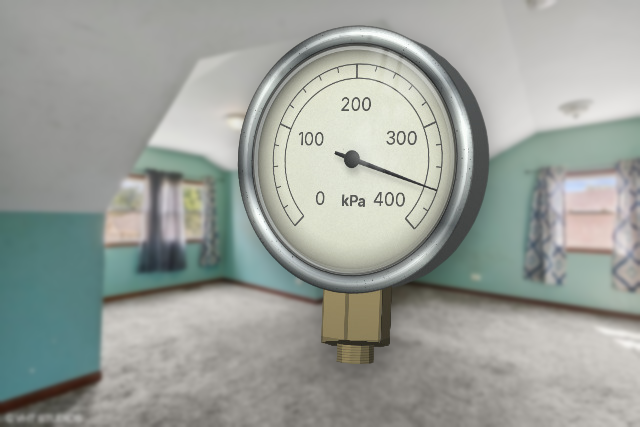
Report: 360 (kPa)
